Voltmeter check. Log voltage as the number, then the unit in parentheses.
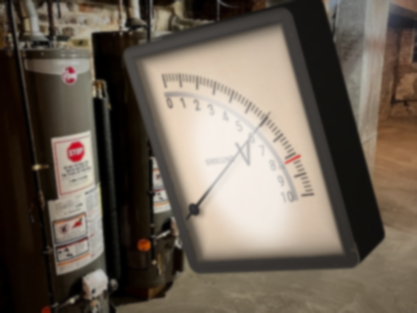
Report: 6 (V)
